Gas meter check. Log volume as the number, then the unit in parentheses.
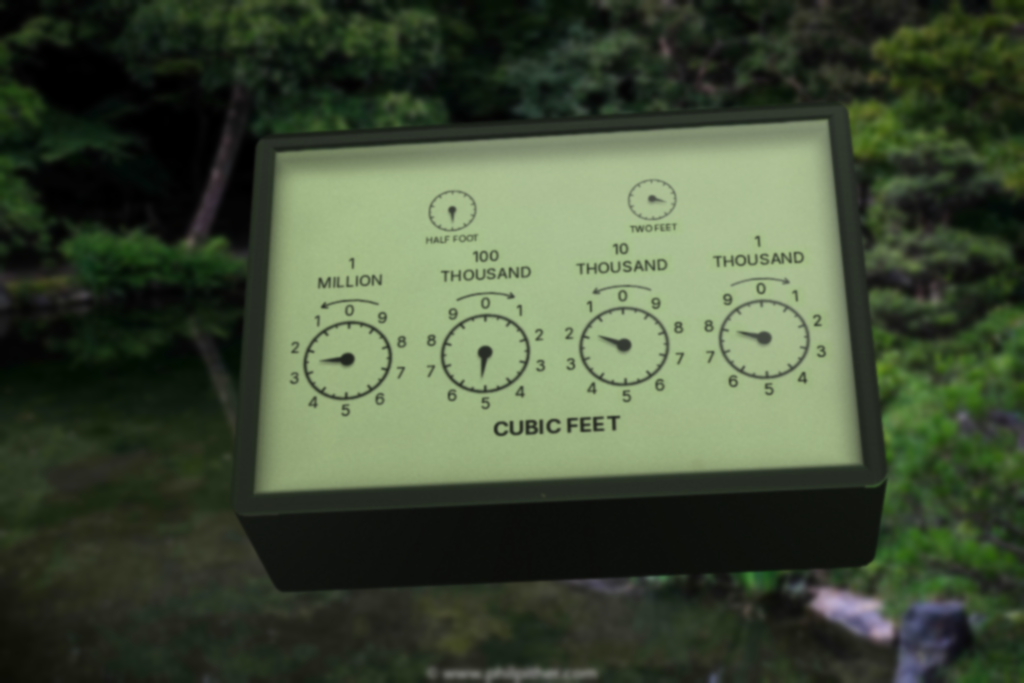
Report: 251800 (ft³)
